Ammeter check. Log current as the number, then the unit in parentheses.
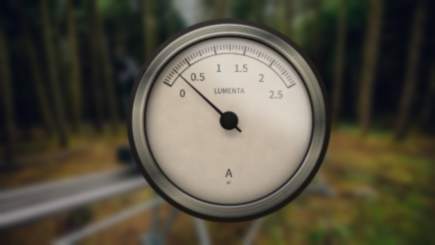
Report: 0.25 (A)
